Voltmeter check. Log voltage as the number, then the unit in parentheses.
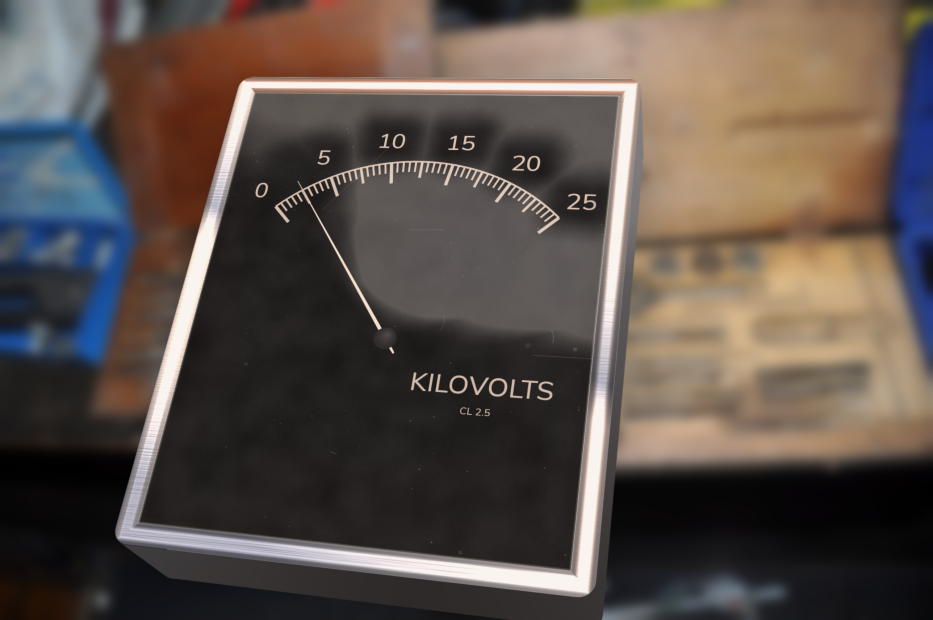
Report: 2.5 (kV)
